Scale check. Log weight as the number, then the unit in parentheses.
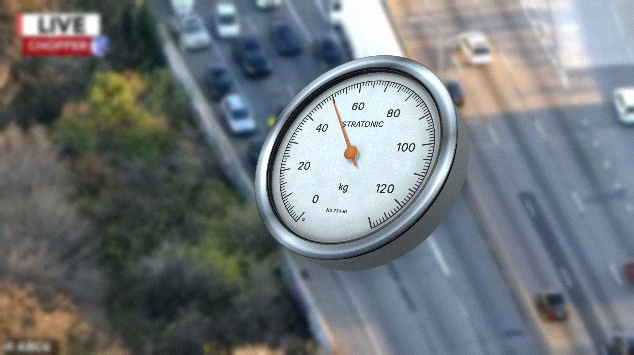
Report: 50 (kg)
